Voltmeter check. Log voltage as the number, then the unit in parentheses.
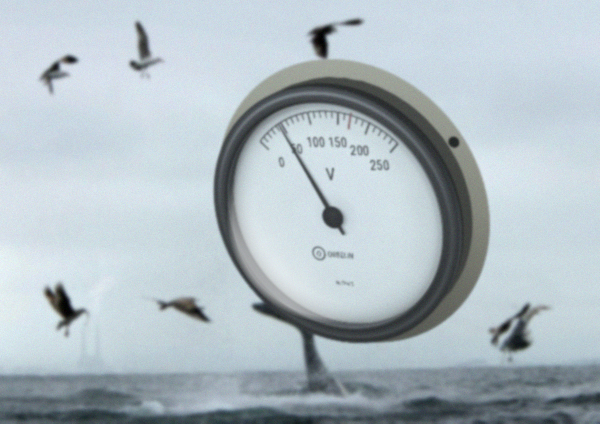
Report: 50 (V)
